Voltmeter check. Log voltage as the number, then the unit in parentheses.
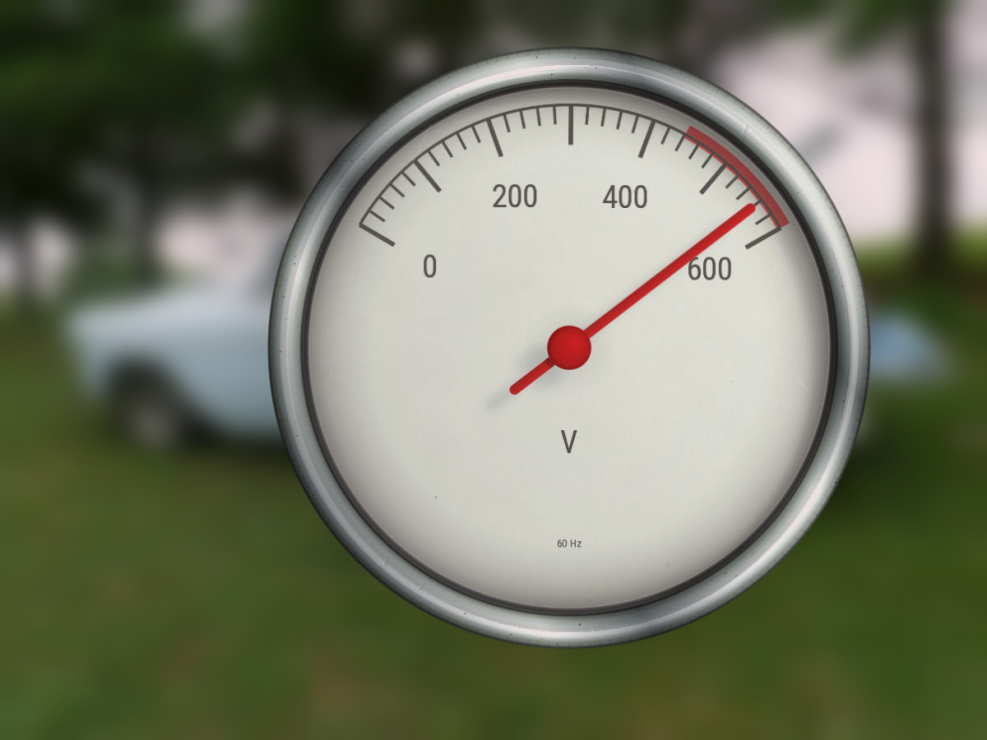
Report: 560 (V)
